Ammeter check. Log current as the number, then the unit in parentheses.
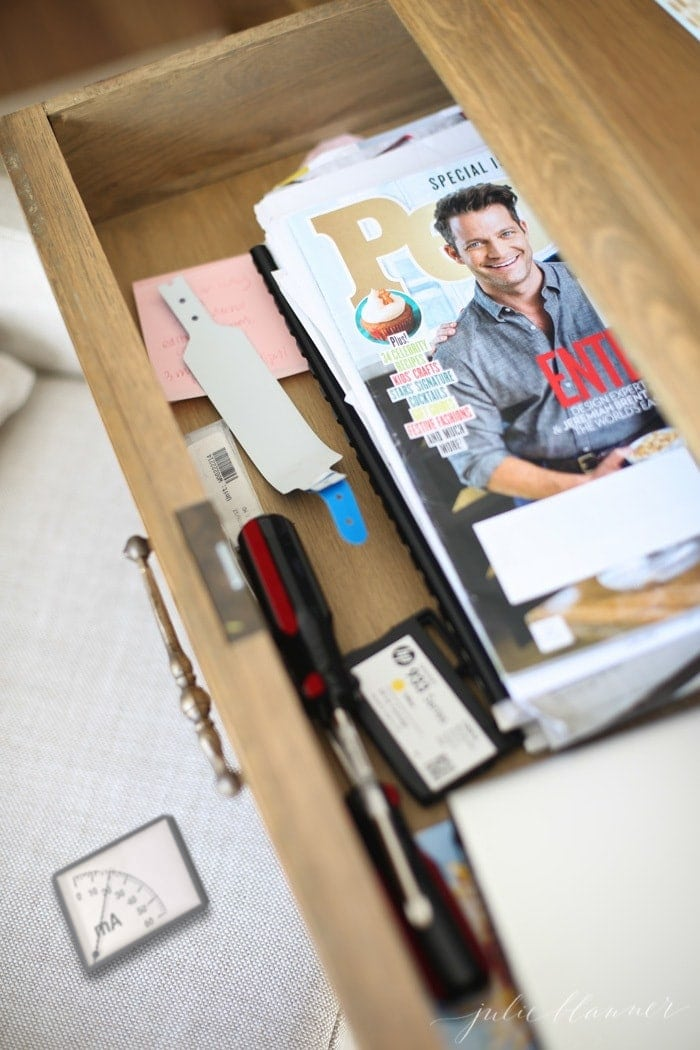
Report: 20 (mA)
